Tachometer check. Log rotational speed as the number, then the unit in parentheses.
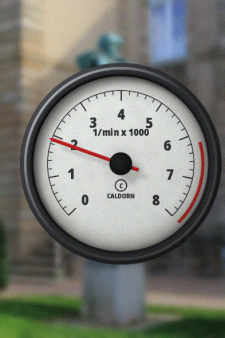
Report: 1900 (rpm)
